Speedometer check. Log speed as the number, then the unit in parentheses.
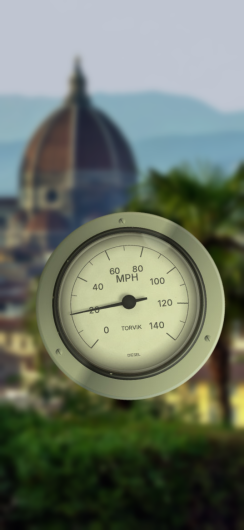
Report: 20 (mph)
